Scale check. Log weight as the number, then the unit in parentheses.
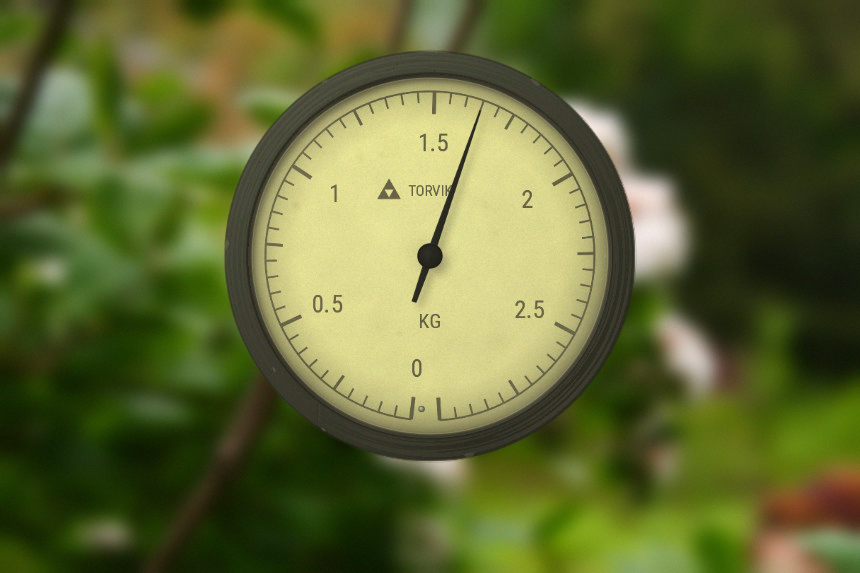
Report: 1.65 (kg)
